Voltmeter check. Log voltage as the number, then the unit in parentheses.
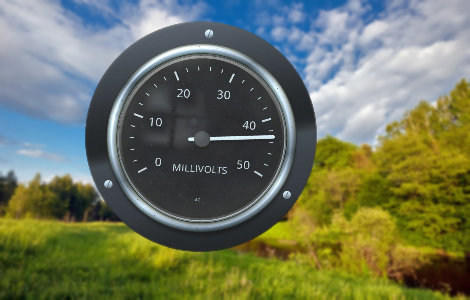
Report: 43 (mV)
